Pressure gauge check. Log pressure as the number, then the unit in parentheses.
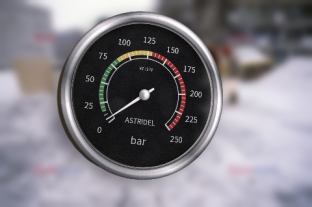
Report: 5 (bar)
